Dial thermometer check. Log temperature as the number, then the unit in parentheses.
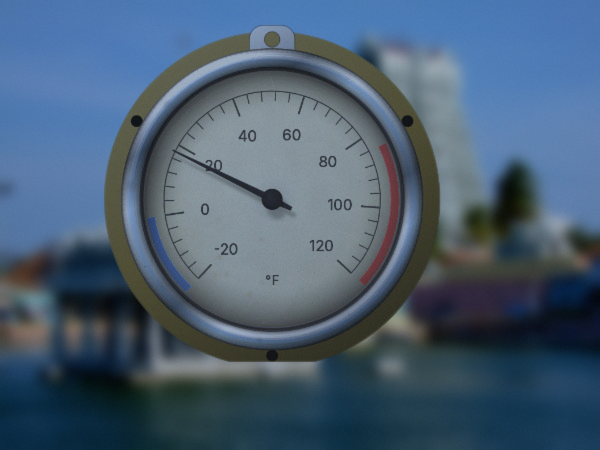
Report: 18 (°F)
